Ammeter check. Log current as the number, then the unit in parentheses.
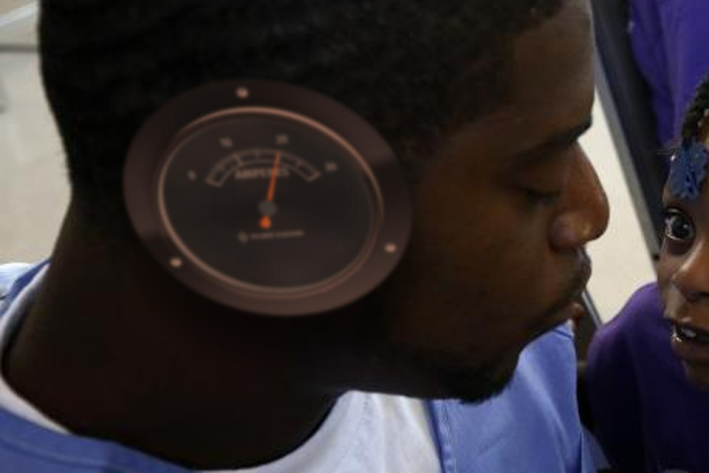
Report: 20 (A)
